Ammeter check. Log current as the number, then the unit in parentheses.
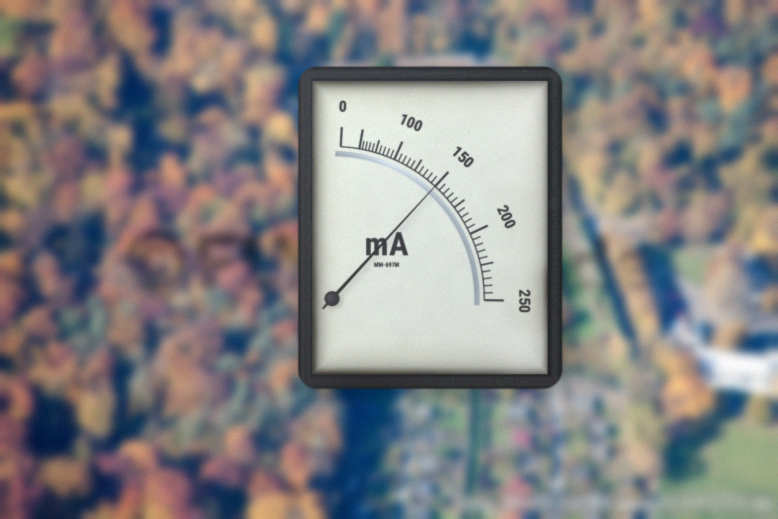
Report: 150 (mA)
